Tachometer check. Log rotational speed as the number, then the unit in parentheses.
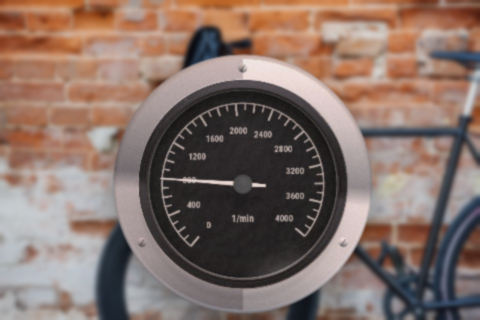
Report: 800 (rpm)
